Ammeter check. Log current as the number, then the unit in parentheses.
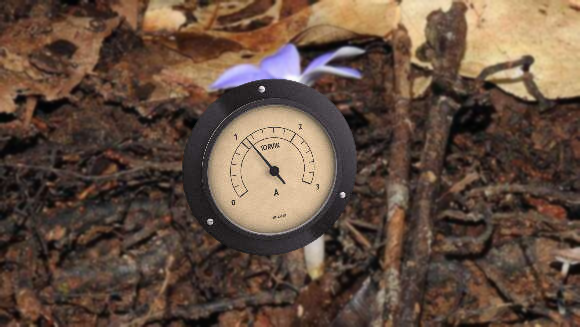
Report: 1.1 (A)
